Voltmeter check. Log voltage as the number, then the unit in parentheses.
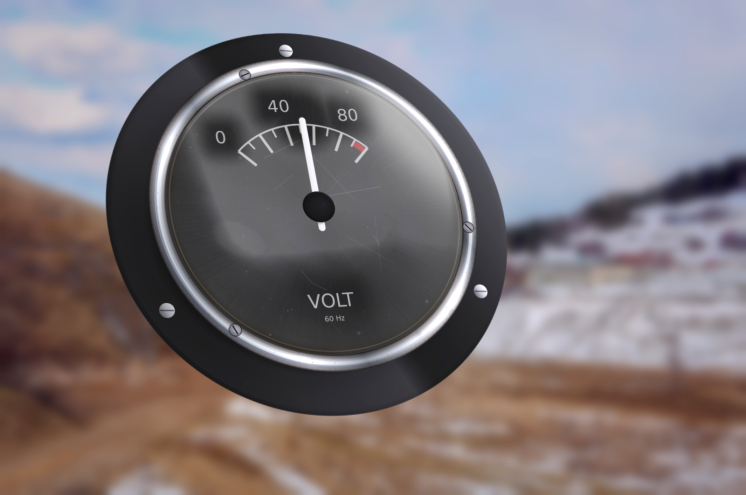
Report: 50 (V)
